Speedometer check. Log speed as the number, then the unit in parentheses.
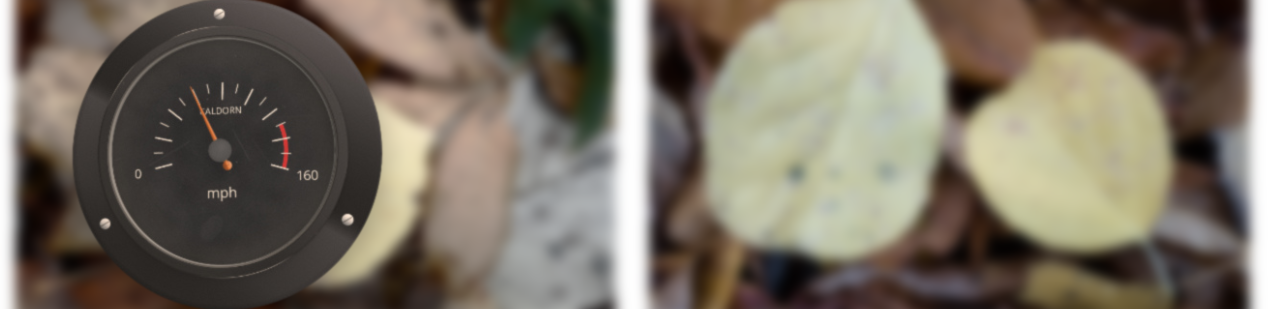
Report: 60 (mph)
